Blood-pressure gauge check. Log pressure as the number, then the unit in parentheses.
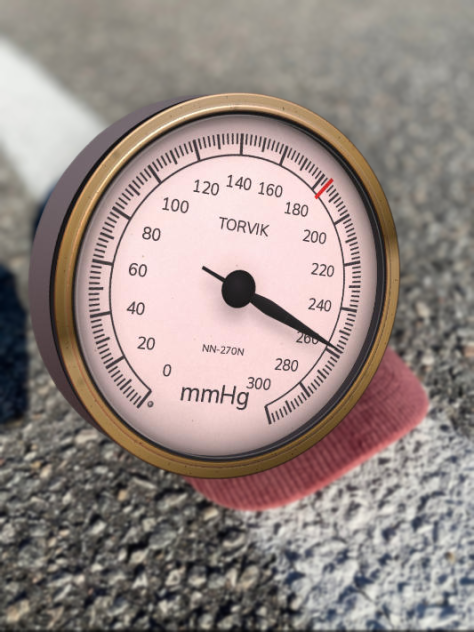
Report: 258 (mmHg)
